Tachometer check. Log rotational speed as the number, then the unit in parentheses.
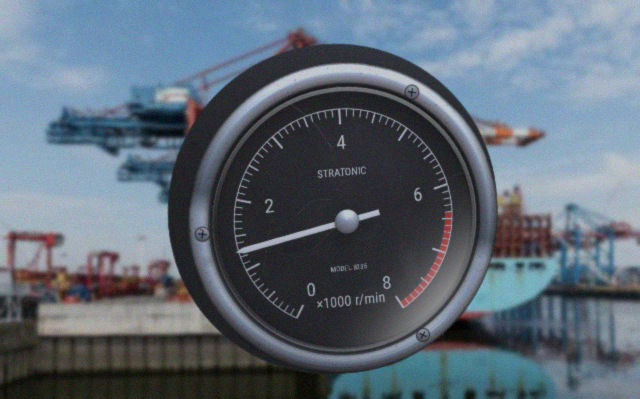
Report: 1300 (rpm)
